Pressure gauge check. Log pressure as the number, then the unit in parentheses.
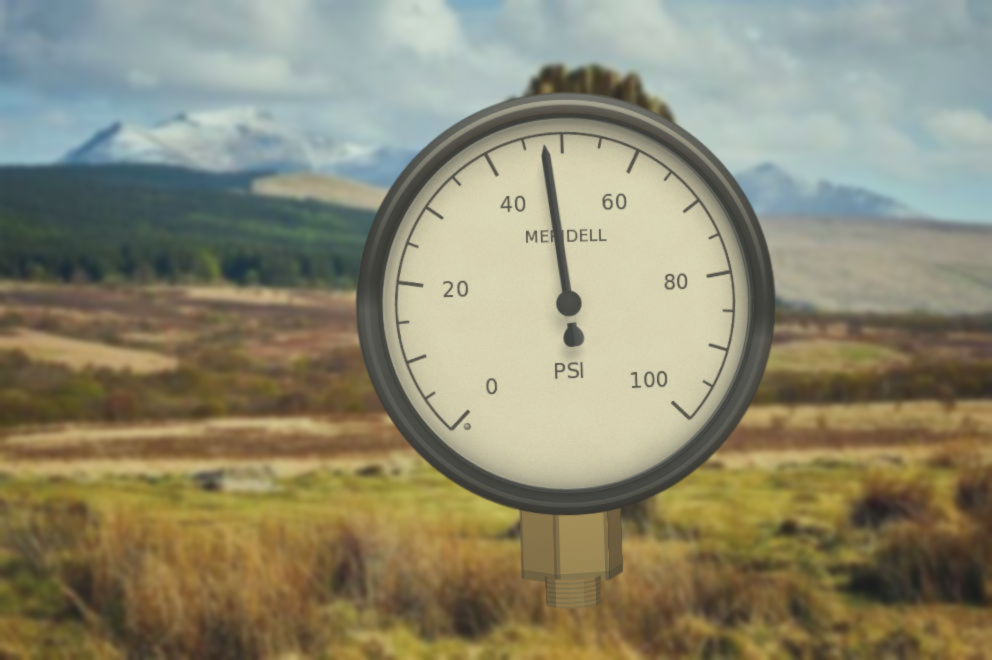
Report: 47.5 (psi)
